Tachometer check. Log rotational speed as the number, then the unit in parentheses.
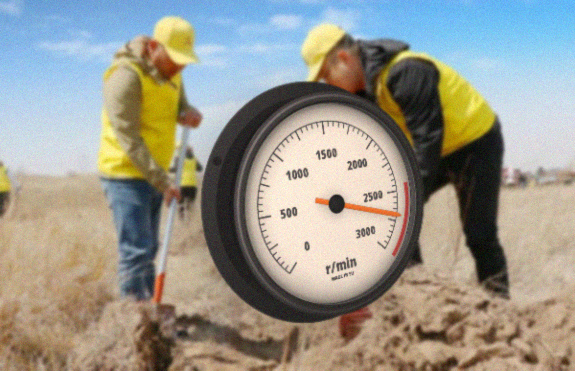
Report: 2700 (rpm)
